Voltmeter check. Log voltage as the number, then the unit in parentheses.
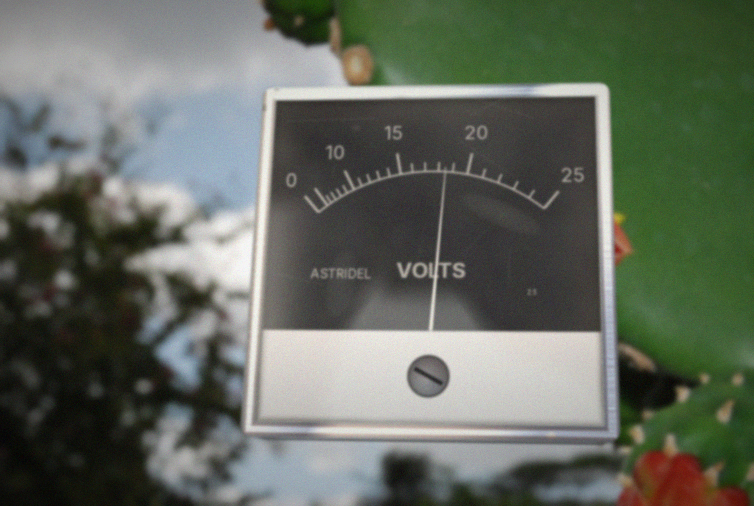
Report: 18.5 (V)
